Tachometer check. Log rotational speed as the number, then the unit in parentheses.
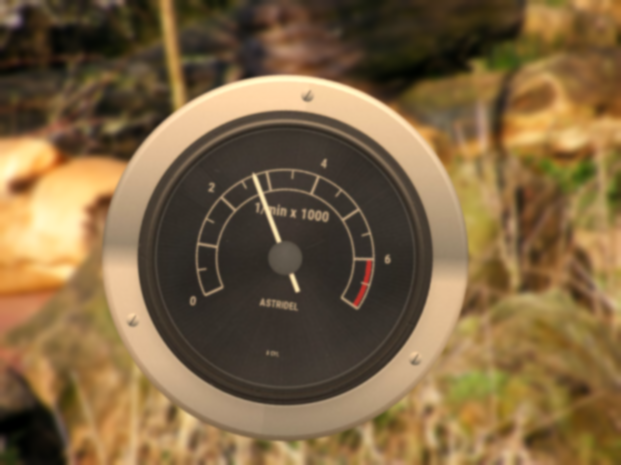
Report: 2750 (rpm)
